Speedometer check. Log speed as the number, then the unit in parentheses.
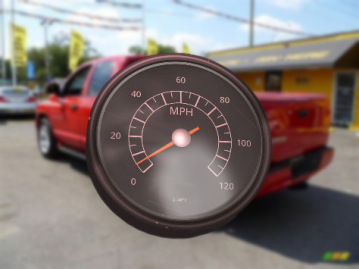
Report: 5 (mph)
